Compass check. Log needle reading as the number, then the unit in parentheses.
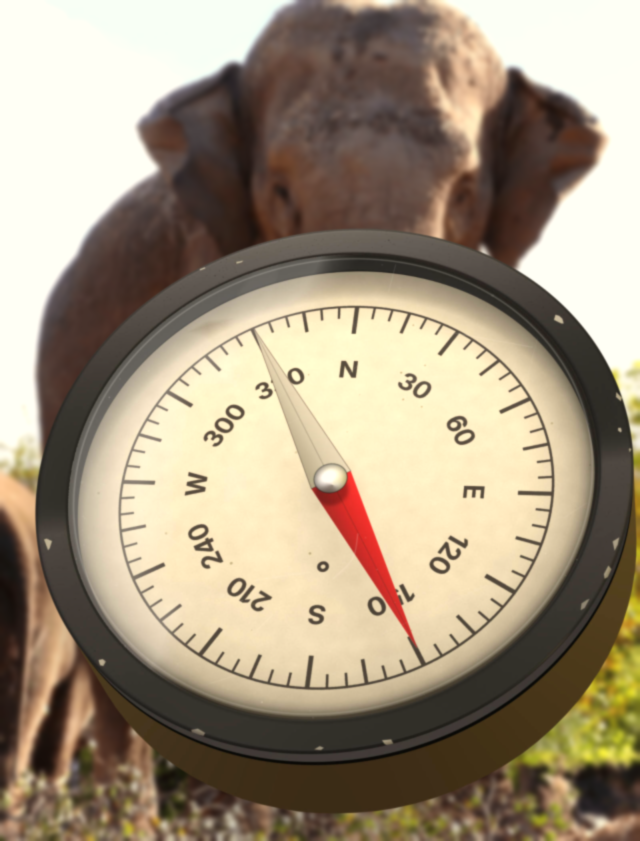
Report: 150 (°)
